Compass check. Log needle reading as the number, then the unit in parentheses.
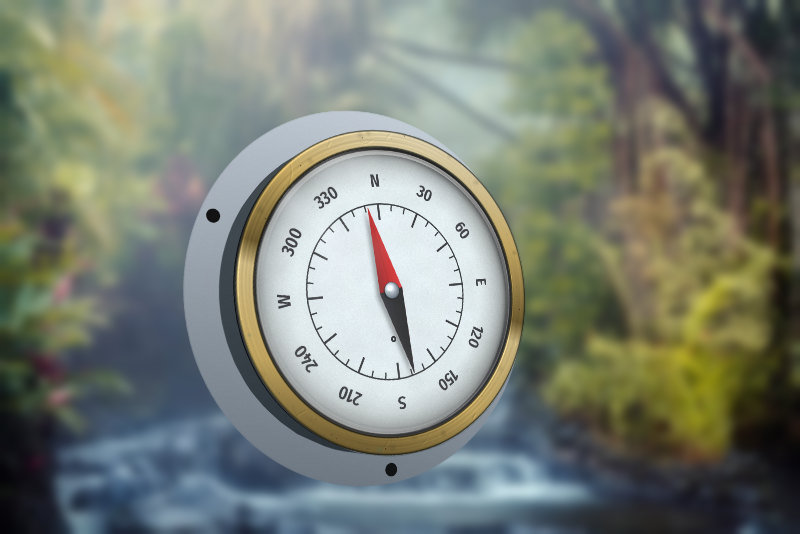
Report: 350 (°)
